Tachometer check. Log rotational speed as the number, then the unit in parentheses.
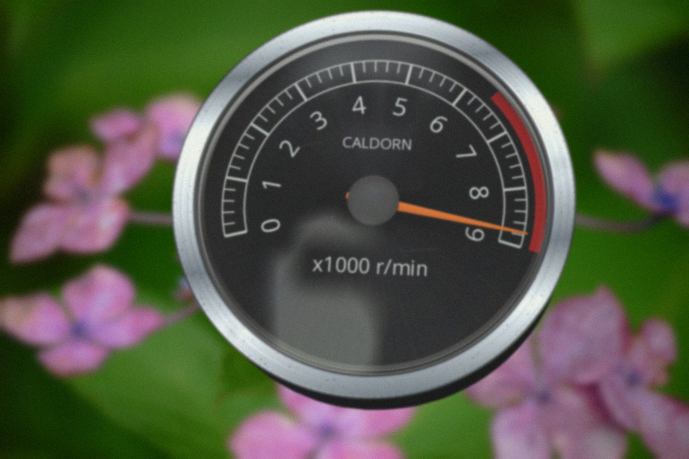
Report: 8800 (rpm)
